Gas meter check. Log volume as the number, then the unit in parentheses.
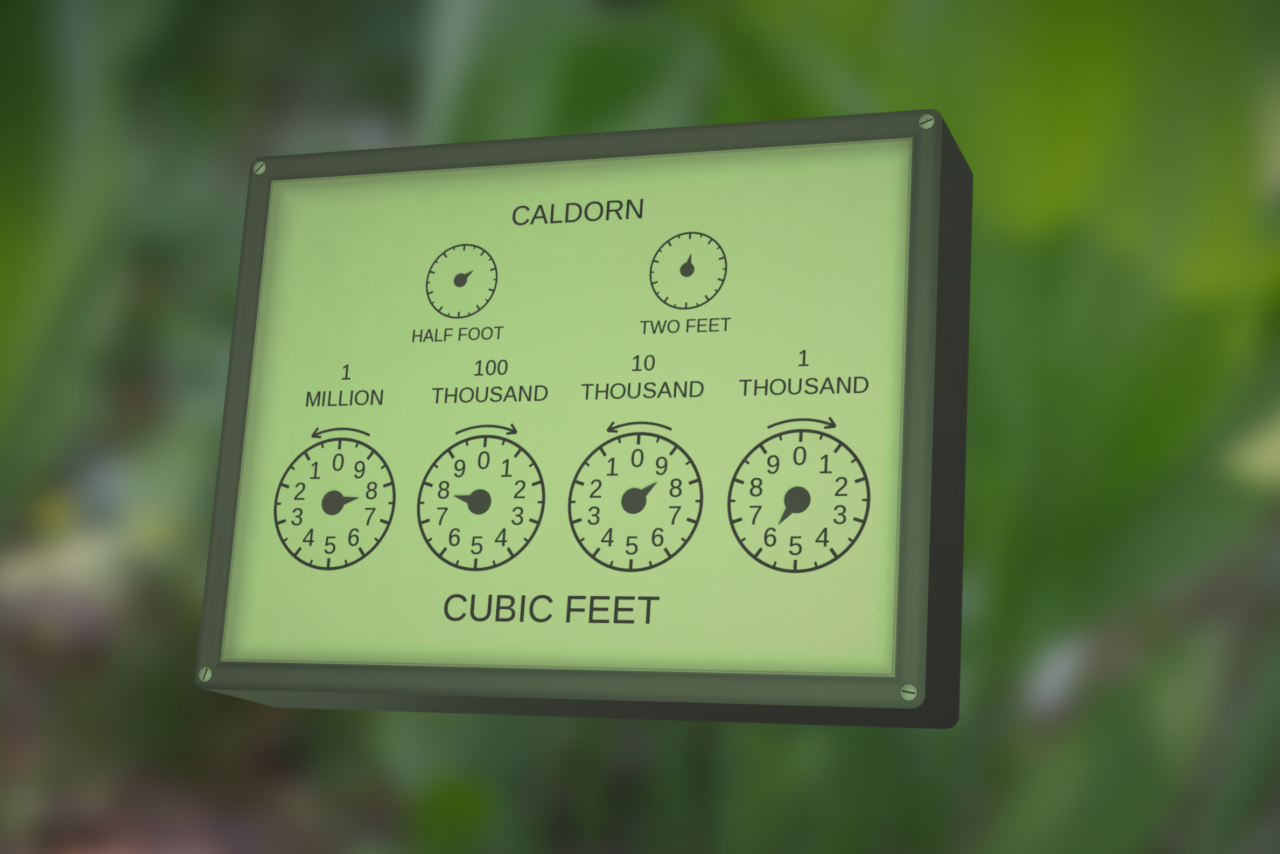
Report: 778600 (ft³)
